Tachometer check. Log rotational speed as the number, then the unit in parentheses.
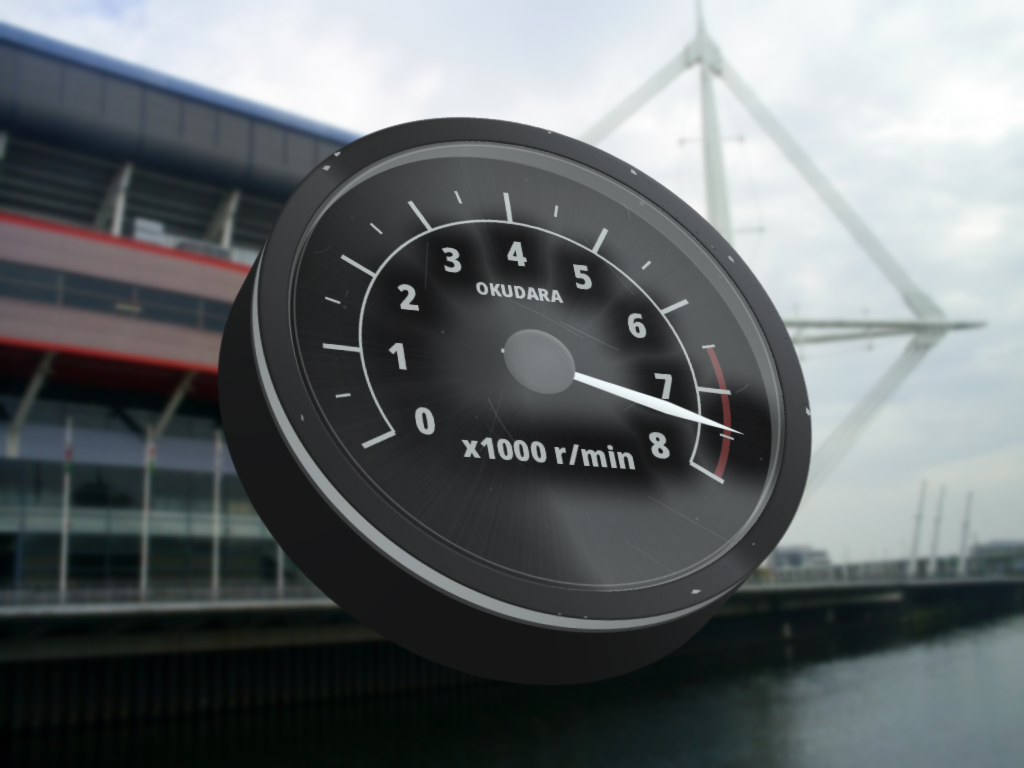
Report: 7500 (rpm)
